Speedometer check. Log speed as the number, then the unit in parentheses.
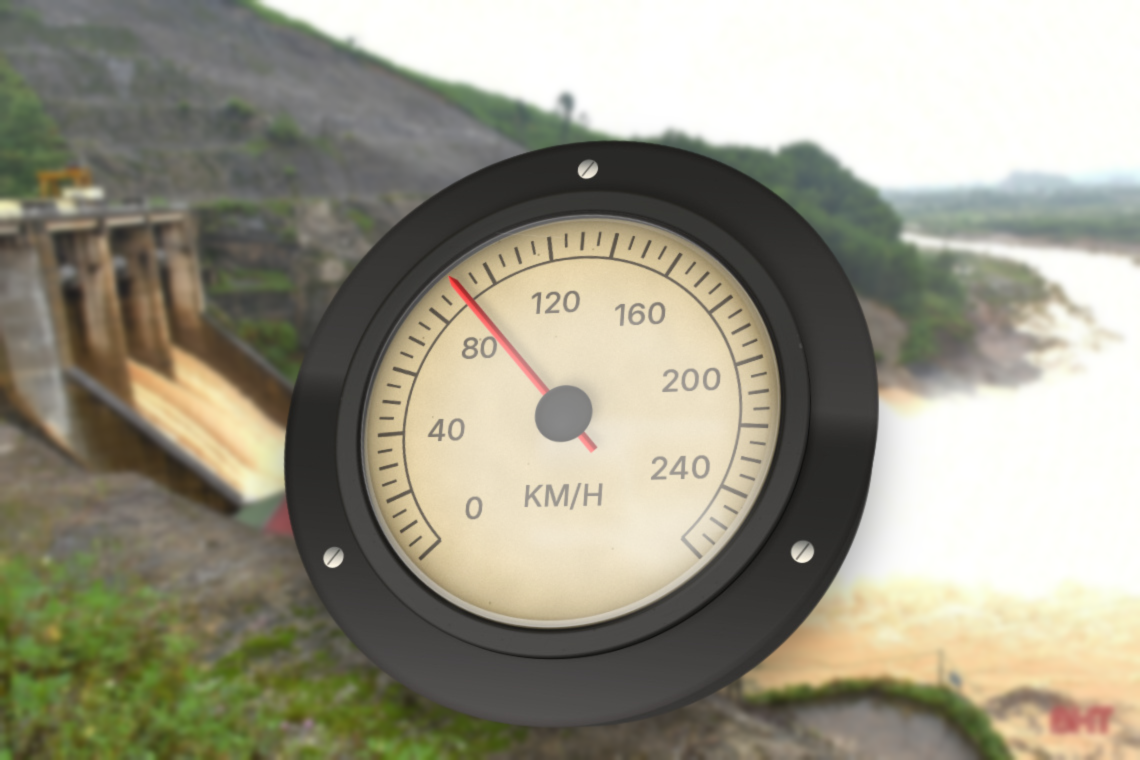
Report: 90 (km/h)
